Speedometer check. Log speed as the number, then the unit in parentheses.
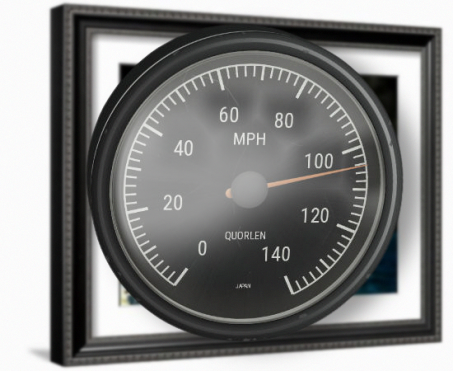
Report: 104 (mph)
